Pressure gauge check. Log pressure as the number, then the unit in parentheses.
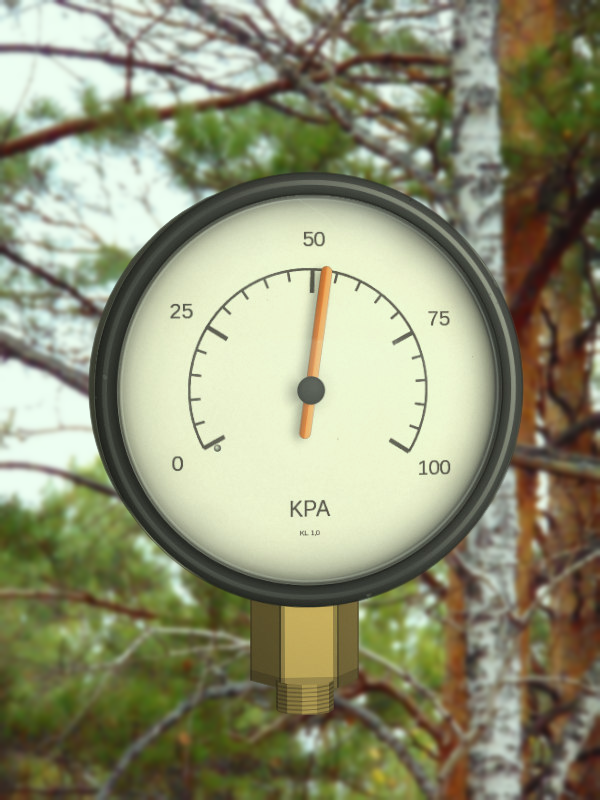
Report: 52.5 (kPa)
